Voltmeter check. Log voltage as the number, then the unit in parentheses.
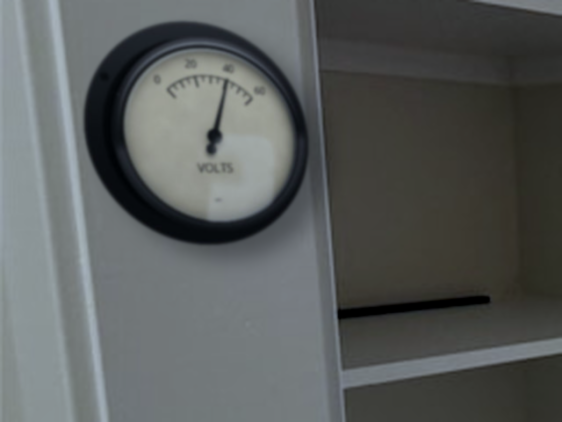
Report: 40 (V)
